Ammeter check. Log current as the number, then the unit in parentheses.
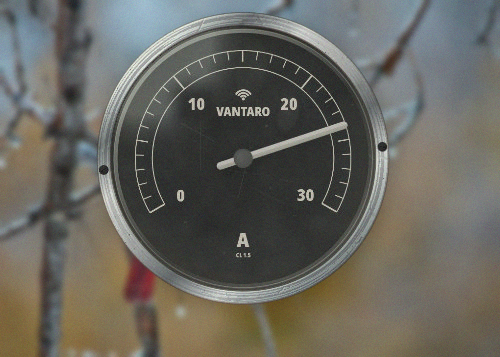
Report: 24 (A)
